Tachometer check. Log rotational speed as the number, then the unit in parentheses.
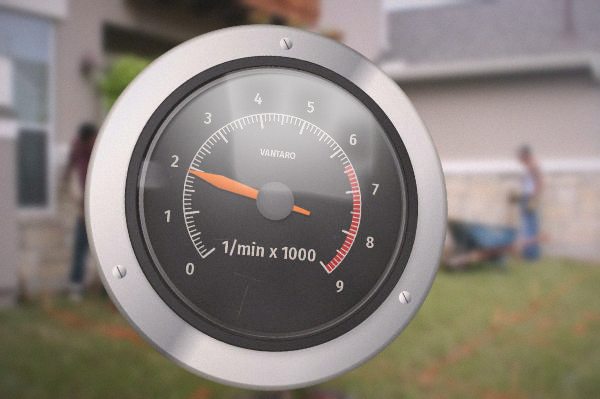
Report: 1900 (rpm)
